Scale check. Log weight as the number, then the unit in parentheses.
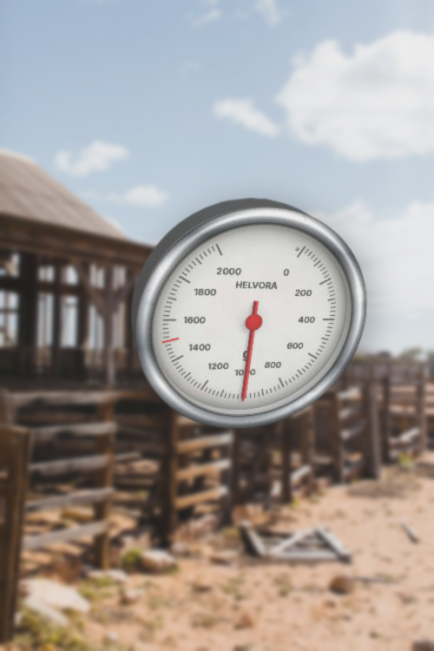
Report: 1000 (g)
